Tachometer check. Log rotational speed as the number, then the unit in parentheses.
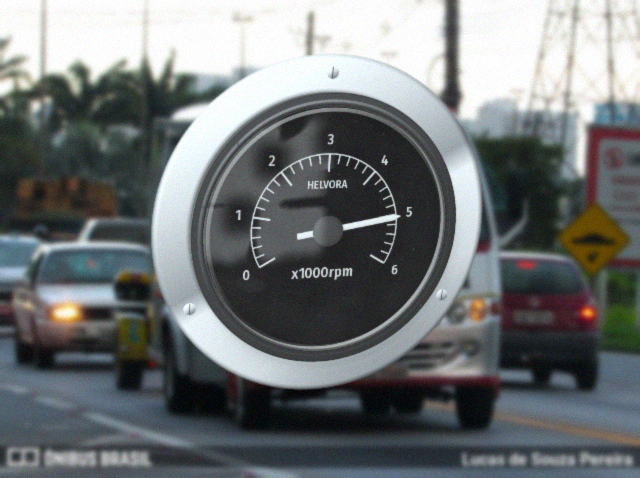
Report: 5000 (rpm)
